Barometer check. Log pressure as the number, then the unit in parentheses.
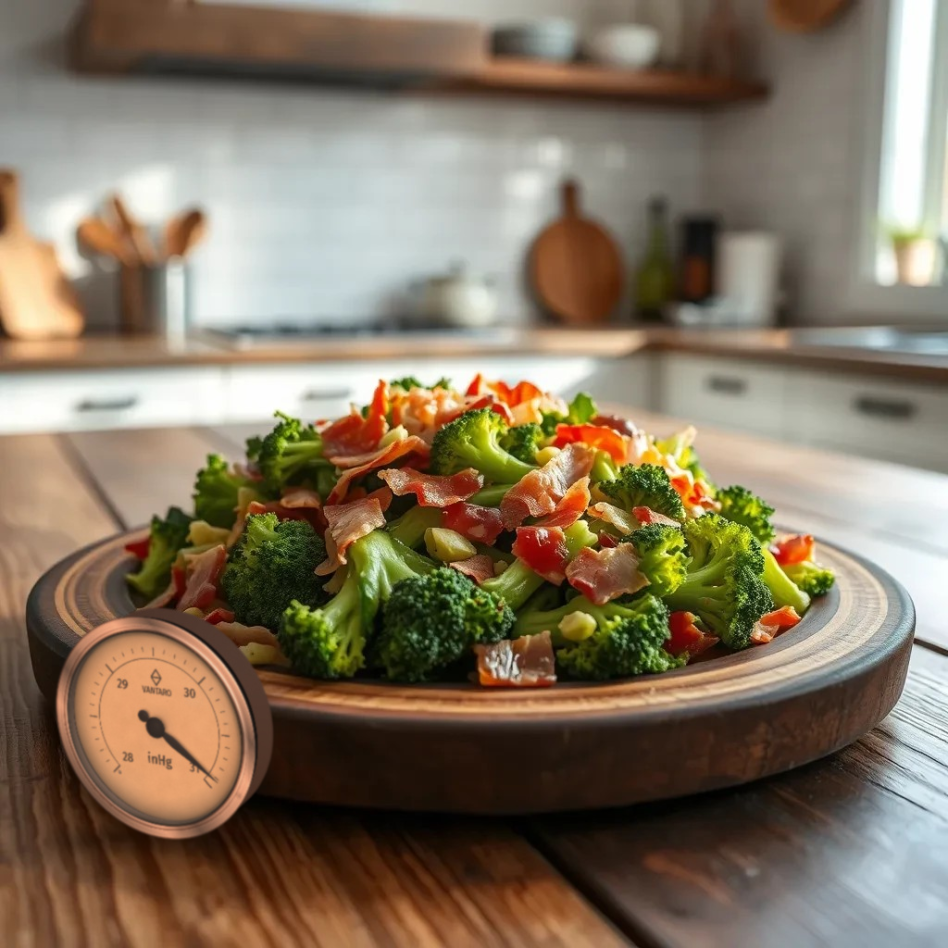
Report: 30.9 (inHg)
